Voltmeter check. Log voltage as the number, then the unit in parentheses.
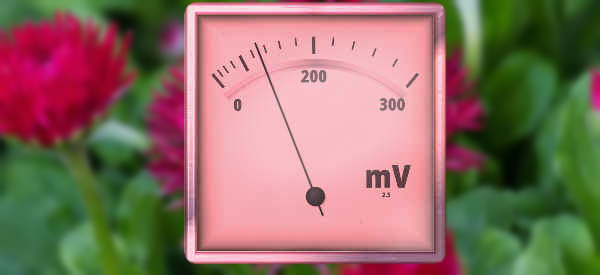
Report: 130 (mV)
